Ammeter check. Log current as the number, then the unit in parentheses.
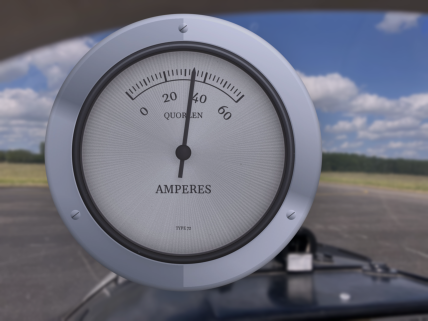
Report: 34 (A)
